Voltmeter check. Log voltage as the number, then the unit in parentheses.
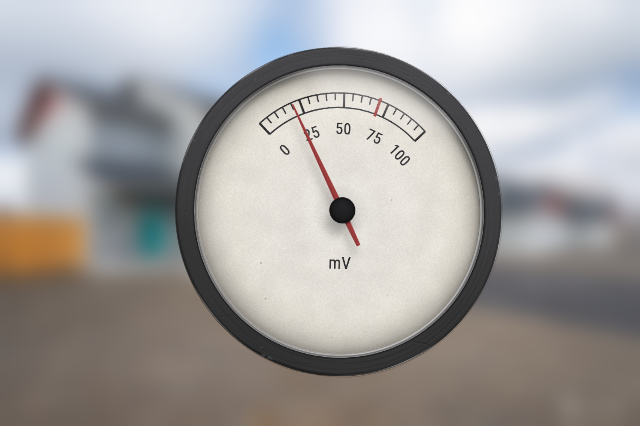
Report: 20 (mV)
